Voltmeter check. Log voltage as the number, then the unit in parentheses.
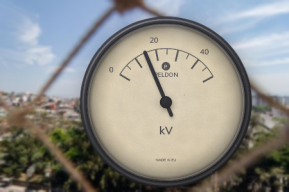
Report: 15 (kV)
